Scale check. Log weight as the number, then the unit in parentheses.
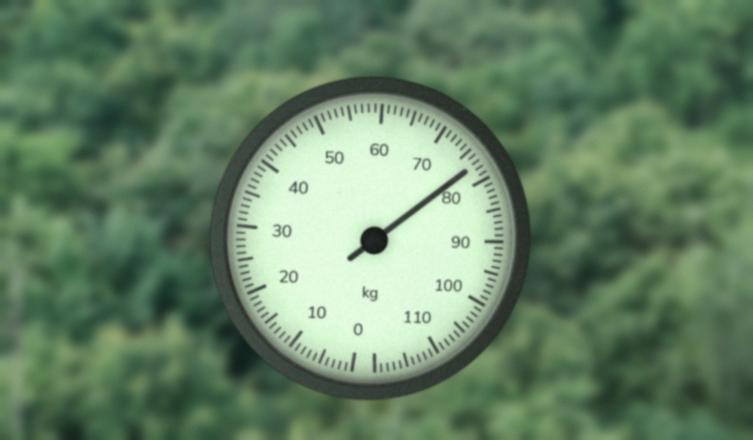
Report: 77 (kg)
